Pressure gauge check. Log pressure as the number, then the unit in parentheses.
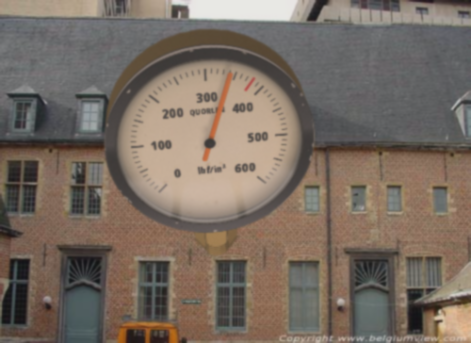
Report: 340 (psi)
